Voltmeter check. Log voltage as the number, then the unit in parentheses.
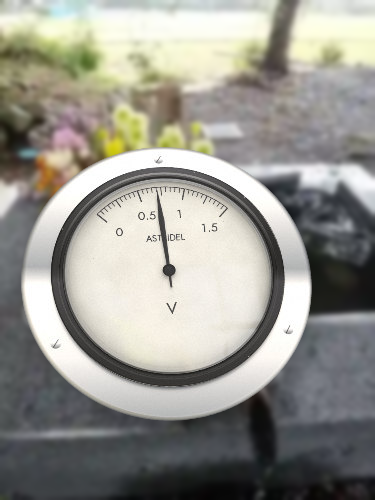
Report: 0.7 (V)
